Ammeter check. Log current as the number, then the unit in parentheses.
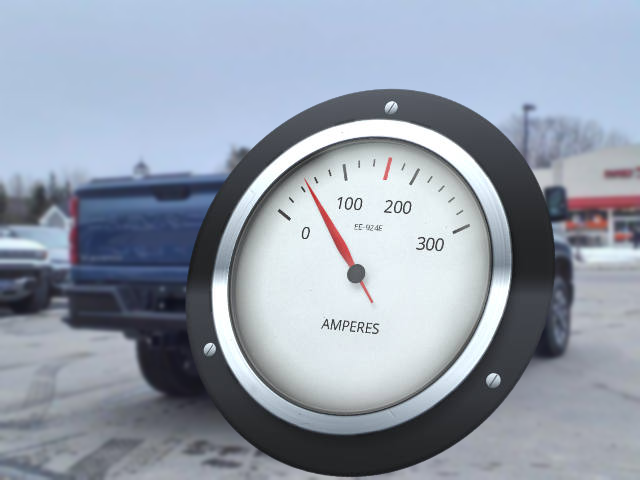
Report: 50 (A)
